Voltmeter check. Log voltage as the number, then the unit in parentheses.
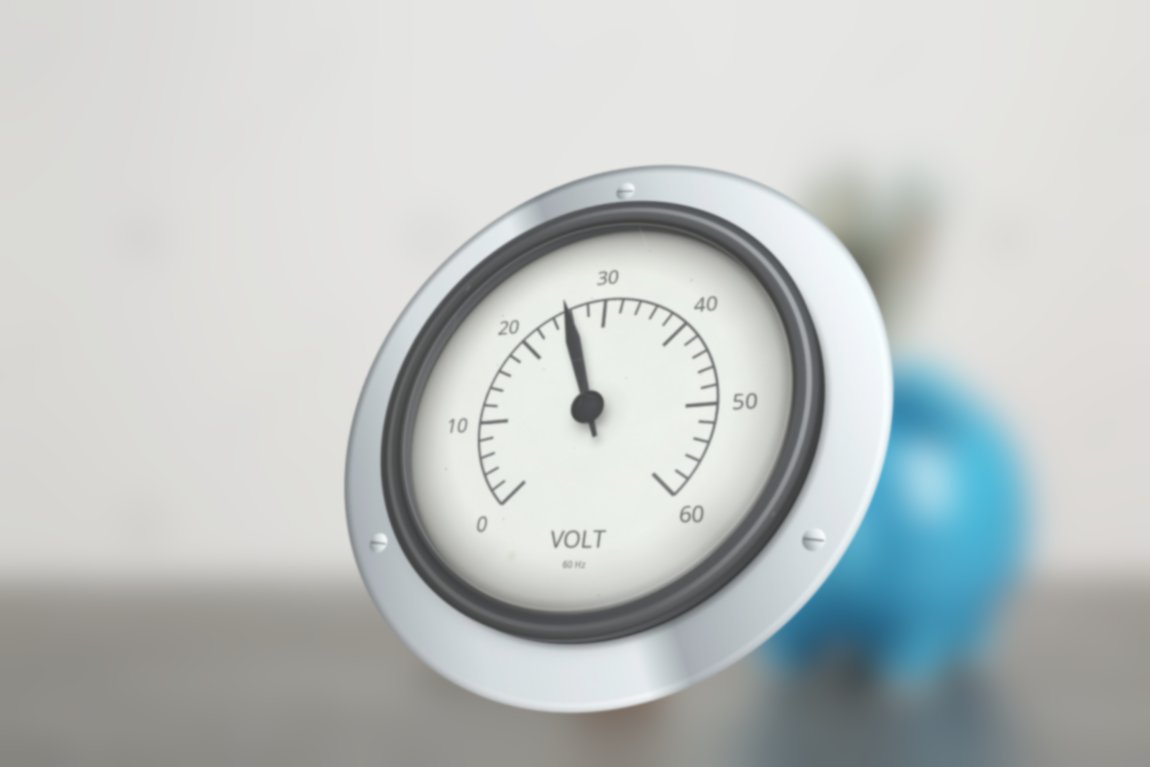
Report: 26 (V)
